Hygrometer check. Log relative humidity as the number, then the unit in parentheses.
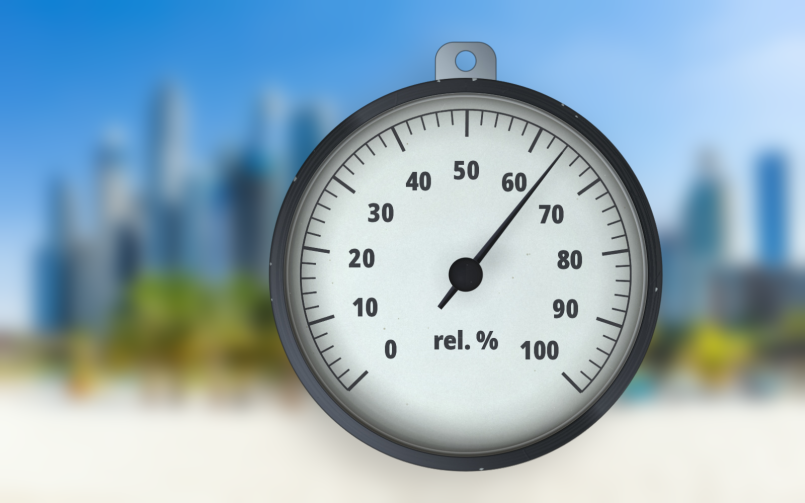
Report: 64 (%)
